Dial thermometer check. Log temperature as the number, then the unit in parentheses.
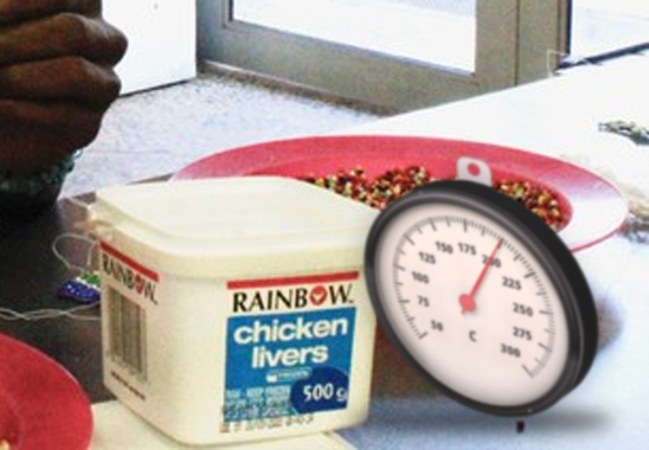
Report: 200 (°C)
